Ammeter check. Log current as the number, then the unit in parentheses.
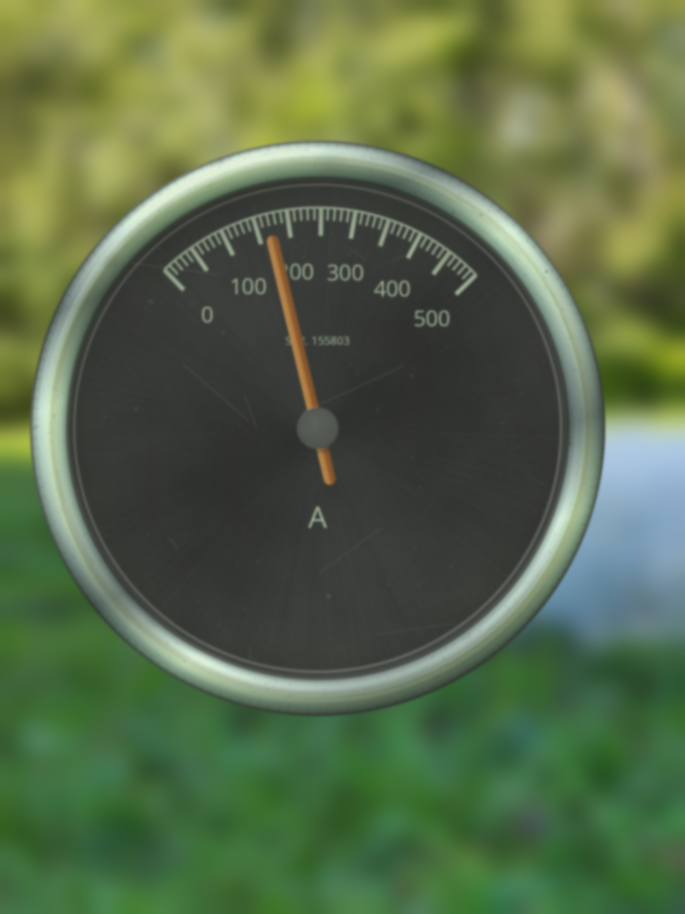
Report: 170 (A)
